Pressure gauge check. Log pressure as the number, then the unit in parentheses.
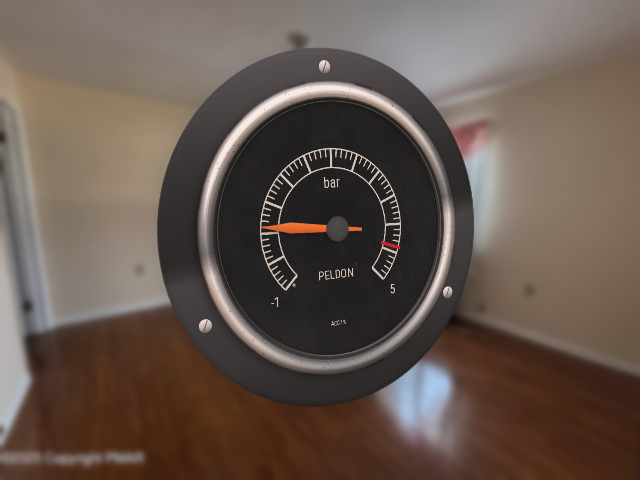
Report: 0.1 (bar)
